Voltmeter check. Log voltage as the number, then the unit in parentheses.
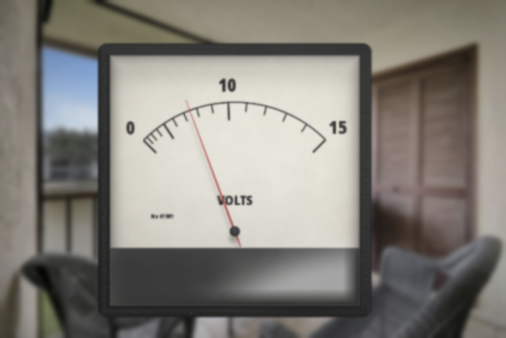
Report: 7.5 (V)
